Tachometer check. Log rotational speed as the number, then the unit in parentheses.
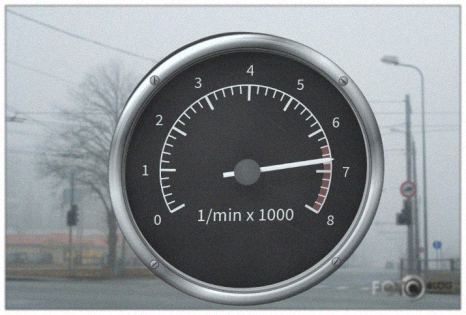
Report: 6700 (rpm)
